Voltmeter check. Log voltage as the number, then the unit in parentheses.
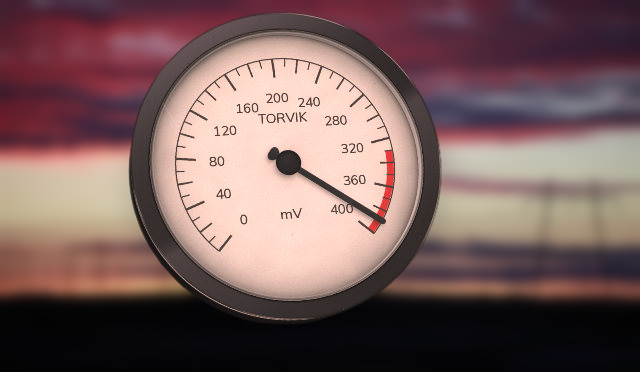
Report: 390 (mV)
